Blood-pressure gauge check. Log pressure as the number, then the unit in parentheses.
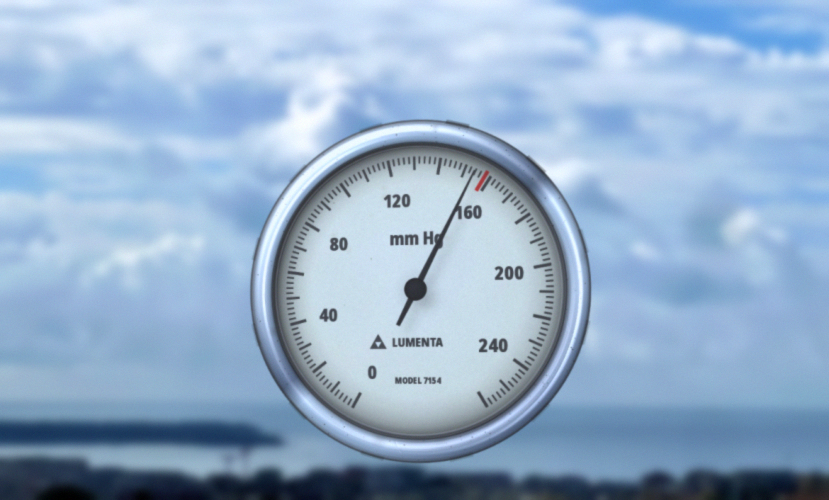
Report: 154 (mmHg)
